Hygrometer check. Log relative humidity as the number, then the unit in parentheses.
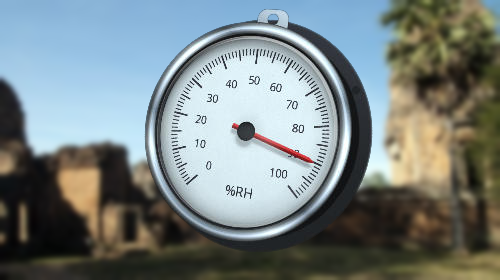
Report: 90 (%)
